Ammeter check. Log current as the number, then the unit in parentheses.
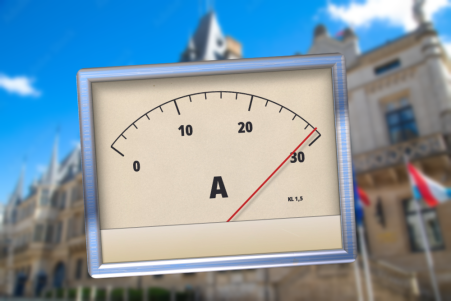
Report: 29 (A)
